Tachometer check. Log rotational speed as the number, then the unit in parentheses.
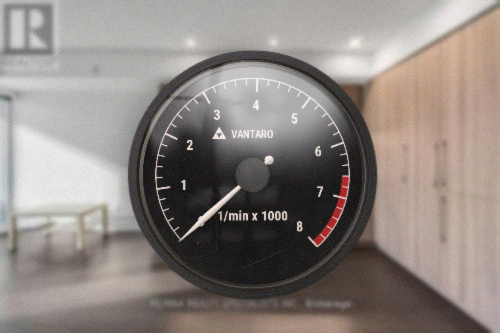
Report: 0 (rpm)
